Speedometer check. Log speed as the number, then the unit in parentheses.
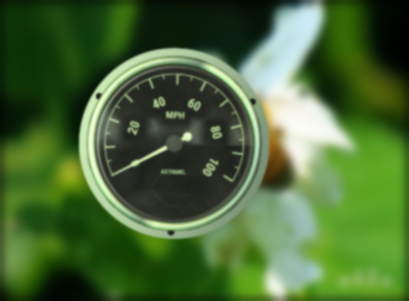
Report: 0 (mph)
